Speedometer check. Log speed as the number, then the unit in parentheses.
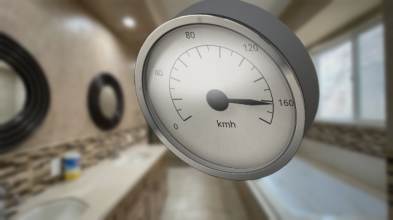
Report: 160 (km/h)
